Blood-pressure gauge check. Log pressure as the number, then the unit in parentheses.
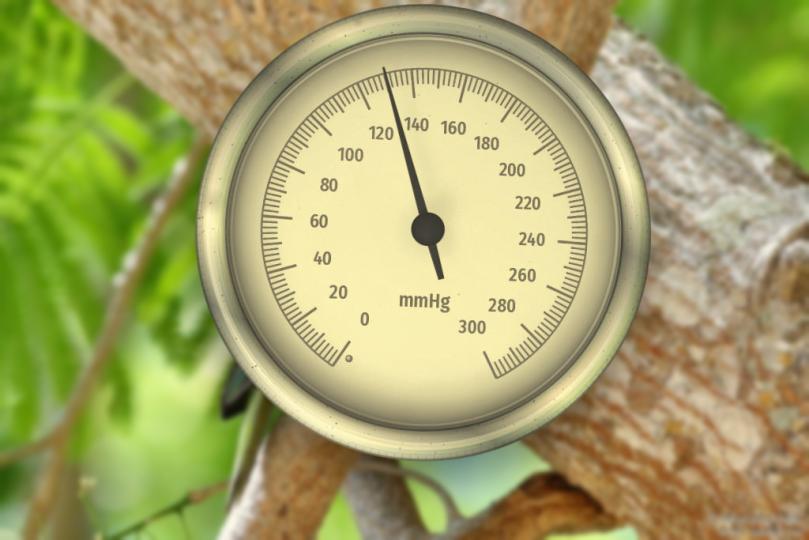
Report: 130 (mmHg)
